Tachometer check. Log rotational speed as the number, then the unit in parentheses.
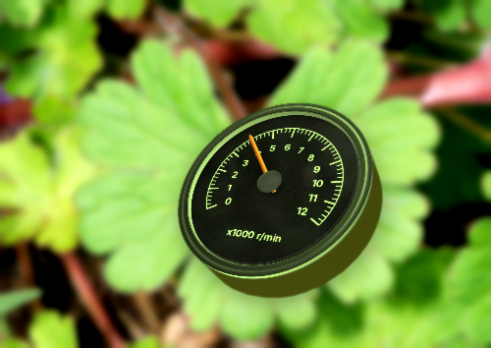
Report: 4000 (rpm)
